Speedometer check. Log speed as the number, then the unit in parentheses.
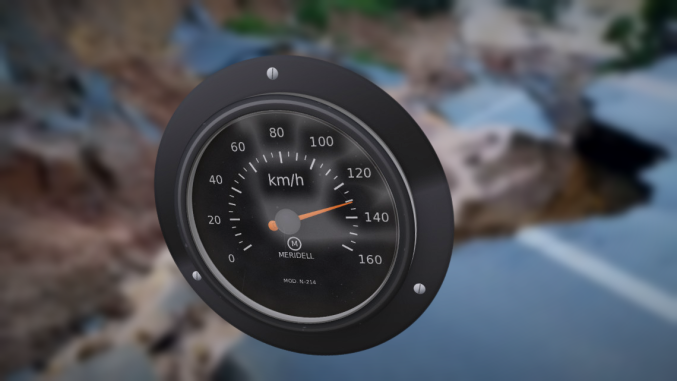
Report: 130 (km/h)
